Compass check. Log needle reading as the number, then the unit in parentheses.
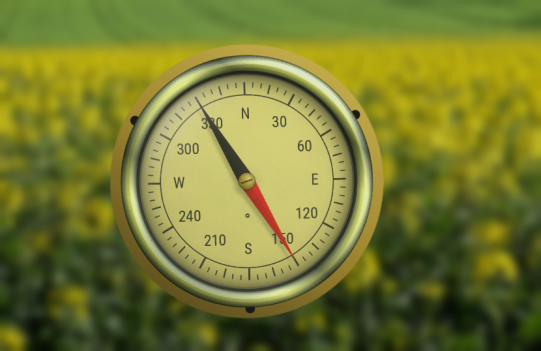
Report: 150 (°)
